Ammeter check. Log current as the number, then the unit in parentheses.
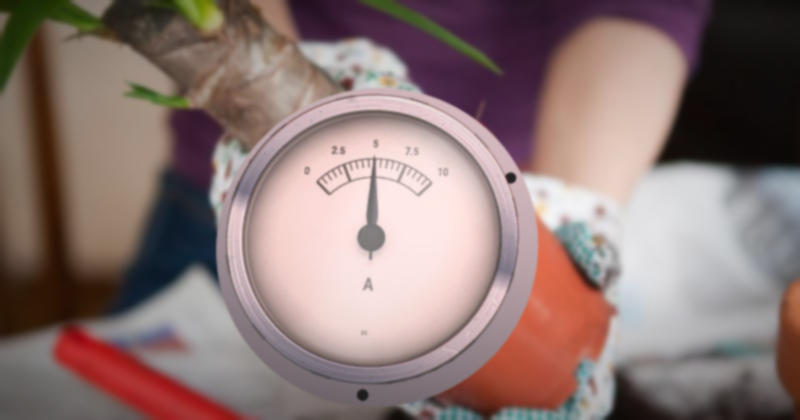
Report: 5 (A)
